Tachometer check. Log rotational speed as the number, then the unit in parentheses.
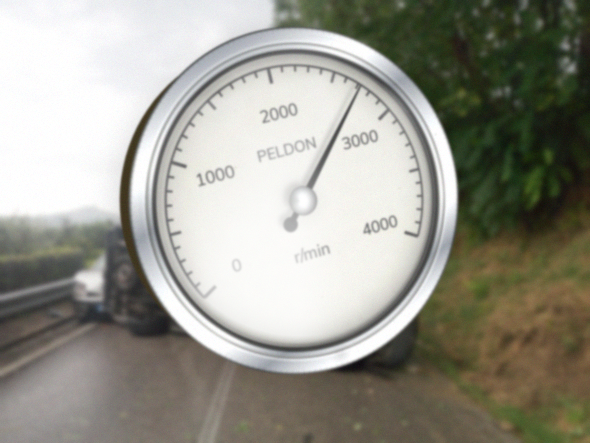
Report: 2700 (rpm)
